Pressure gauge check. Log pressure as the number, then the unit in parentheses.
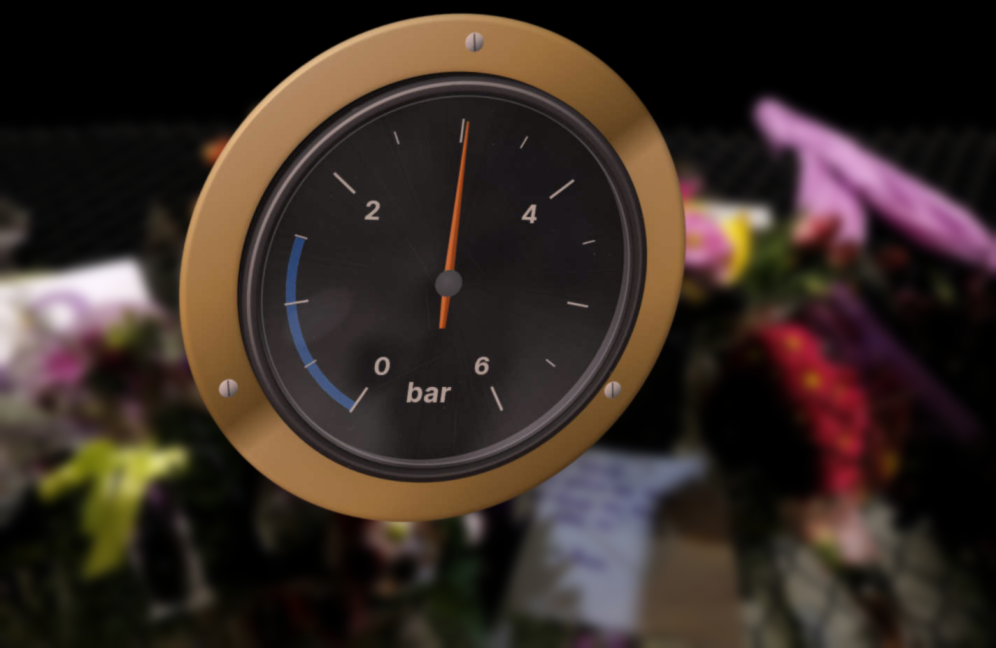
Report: 3 (bar)
